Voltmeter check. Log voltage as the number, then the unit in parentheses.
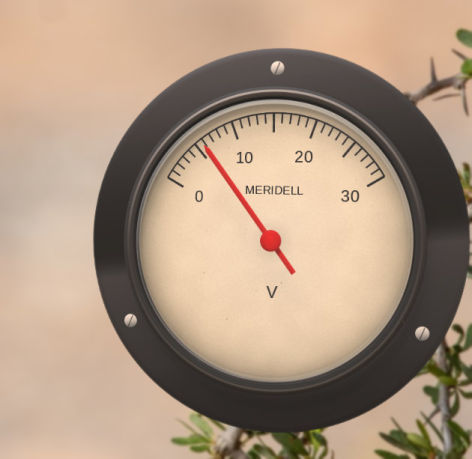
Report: 6 (V)
